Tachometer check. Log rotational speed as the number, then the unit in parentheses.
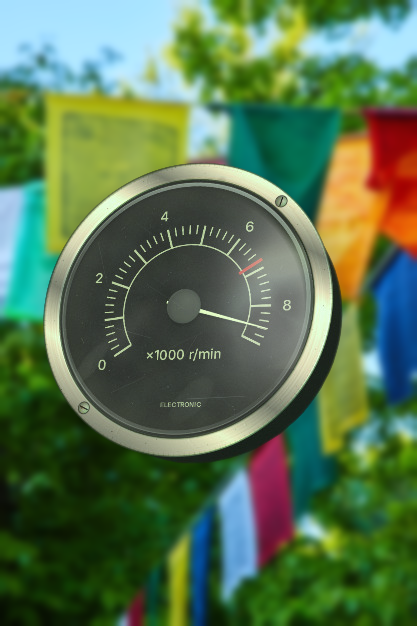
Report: 8600 (rpm)
